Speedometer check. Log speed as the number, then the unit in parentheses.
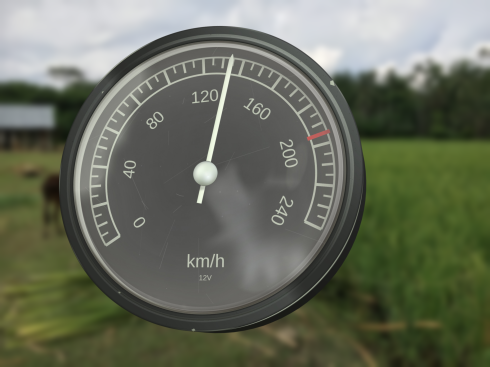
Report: 135 (km/h)
